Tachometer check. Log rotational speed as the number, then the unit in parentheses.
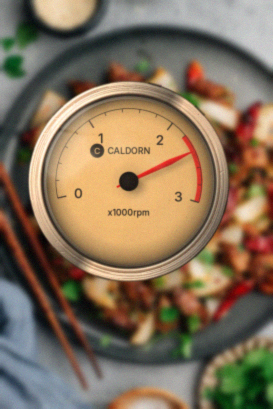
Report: 2400 (rpm)
